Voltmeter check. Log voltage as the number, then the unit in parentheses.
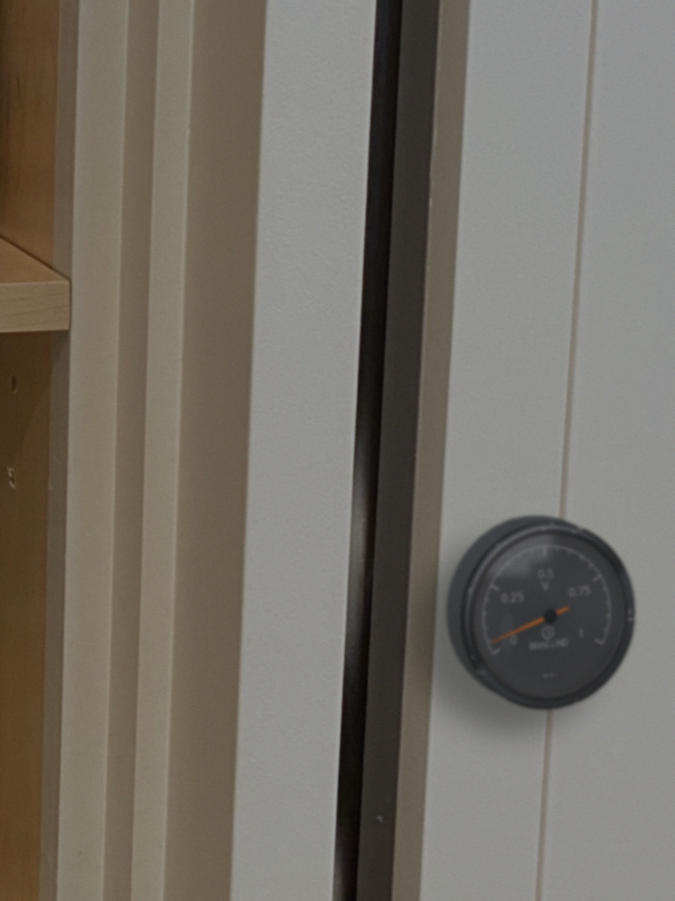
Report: 0.05 (V)
